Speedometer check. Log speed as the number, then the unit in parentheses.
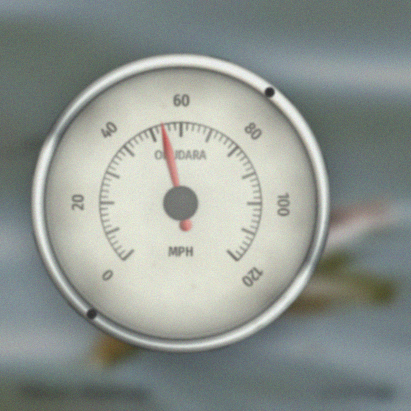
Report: 54 (mph)
